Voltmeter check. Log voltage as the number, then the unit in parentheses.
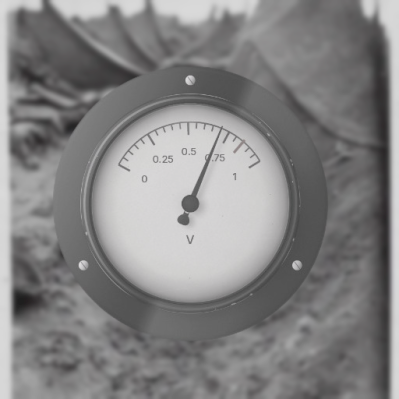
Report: 0.7 (V)
